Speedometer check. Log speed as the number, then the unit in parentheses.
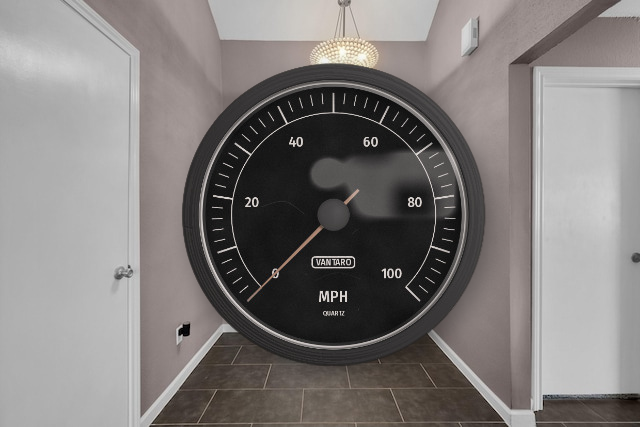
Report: 0 (mph)
